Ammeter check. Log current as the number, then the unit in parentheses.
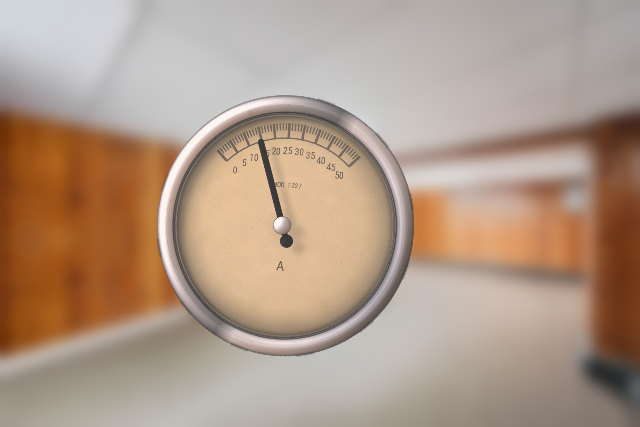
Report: 15 (A)
